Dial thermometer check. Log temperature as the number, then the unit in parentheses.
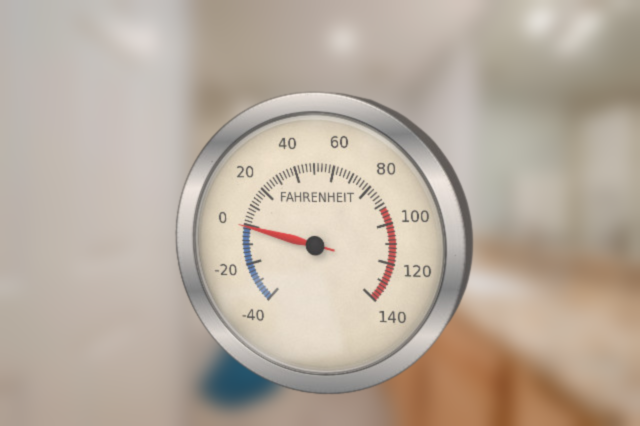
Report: 0 (°F)
